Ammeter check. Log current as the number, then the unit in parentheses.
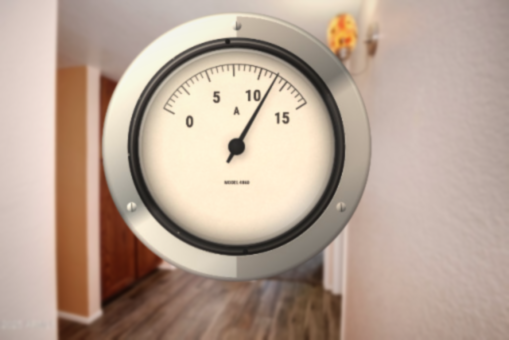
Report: 11.5 (A)
